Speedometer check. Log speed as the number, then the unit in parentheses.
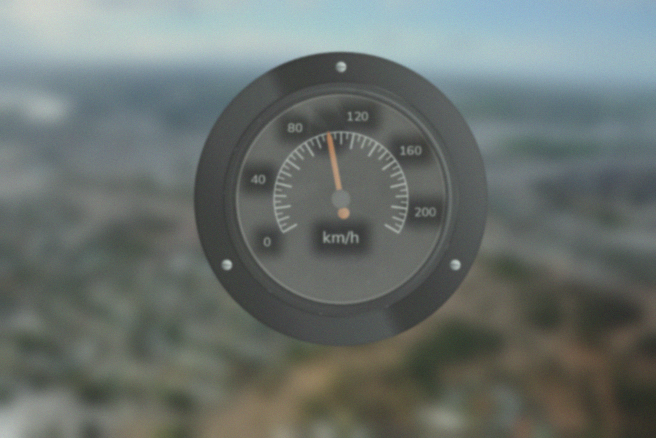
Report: 100 (km/h)
